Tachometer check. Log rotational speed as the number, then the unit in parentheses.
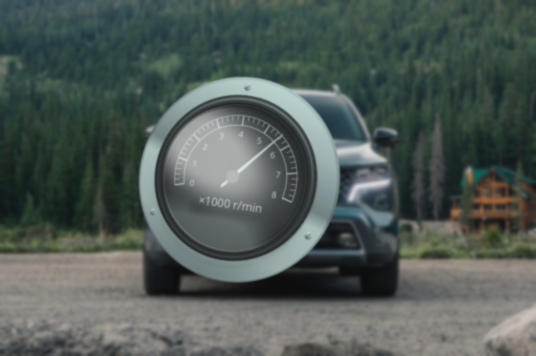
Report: 5600 (rpm)
